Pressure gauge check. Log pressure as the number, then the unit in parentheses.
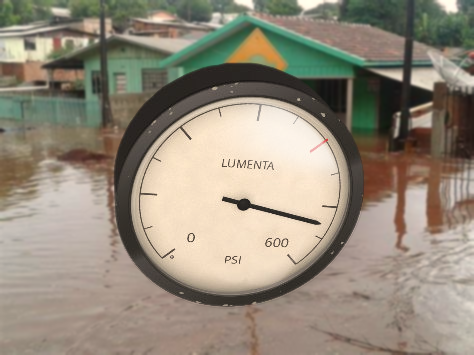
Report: 525 (psi)
